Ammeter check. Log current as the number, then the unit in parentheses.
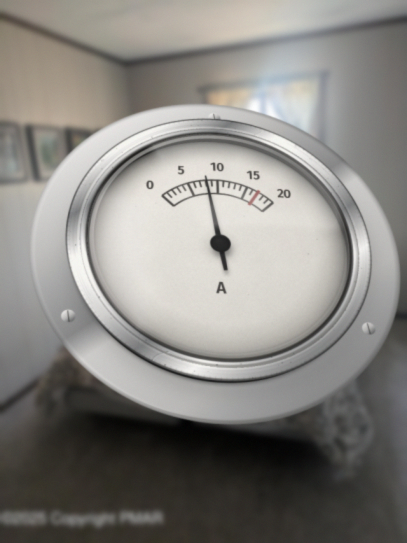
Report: 8 (A)
